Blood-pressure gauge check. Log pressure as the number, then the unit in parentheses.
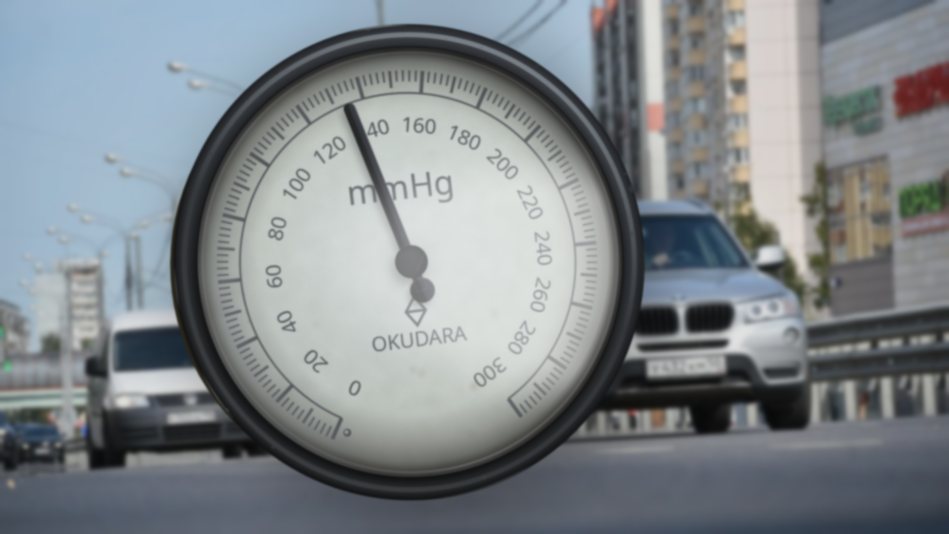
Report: 134 (mmHg)
